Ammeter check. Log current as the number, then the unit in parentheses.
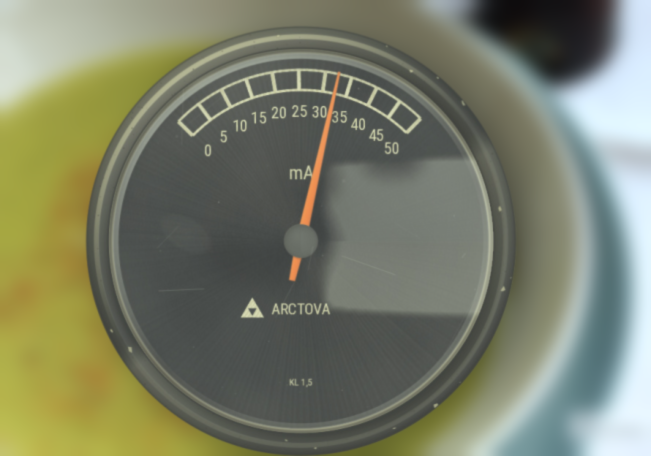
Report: 32.5 (mA)
